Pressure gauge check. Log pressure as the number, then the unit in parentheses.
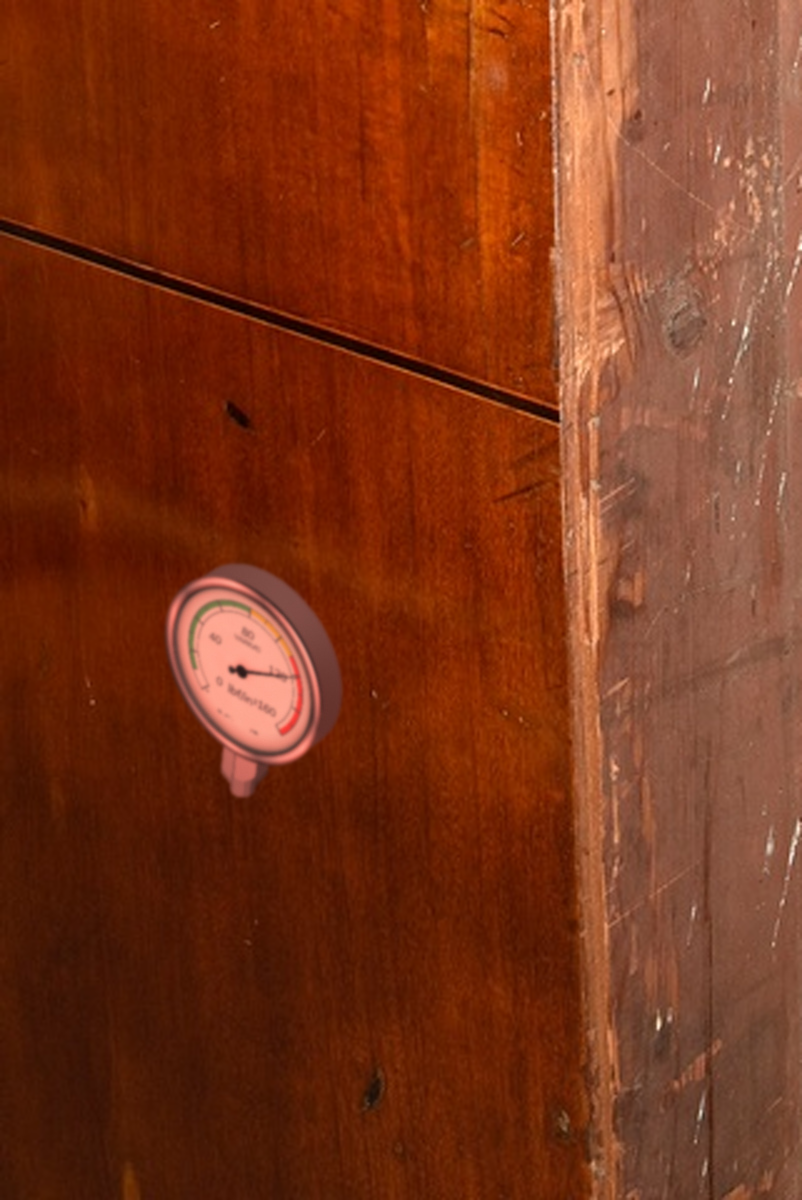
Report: 120 (psi)
